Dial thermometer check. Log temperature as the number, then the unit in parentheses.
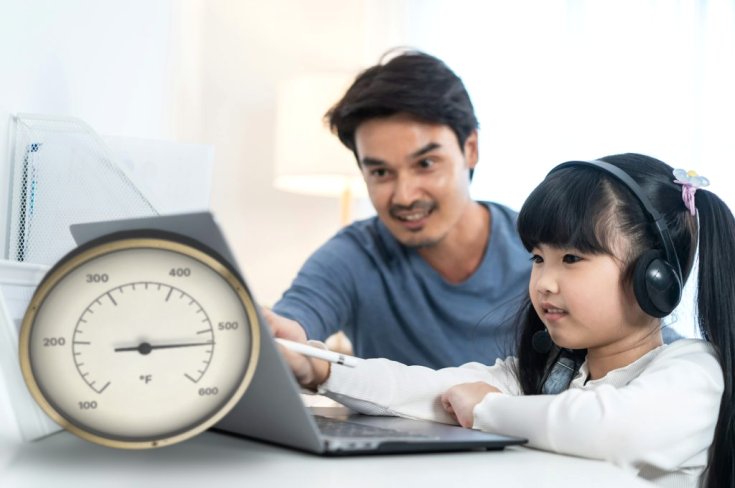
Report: 520 (°F)
